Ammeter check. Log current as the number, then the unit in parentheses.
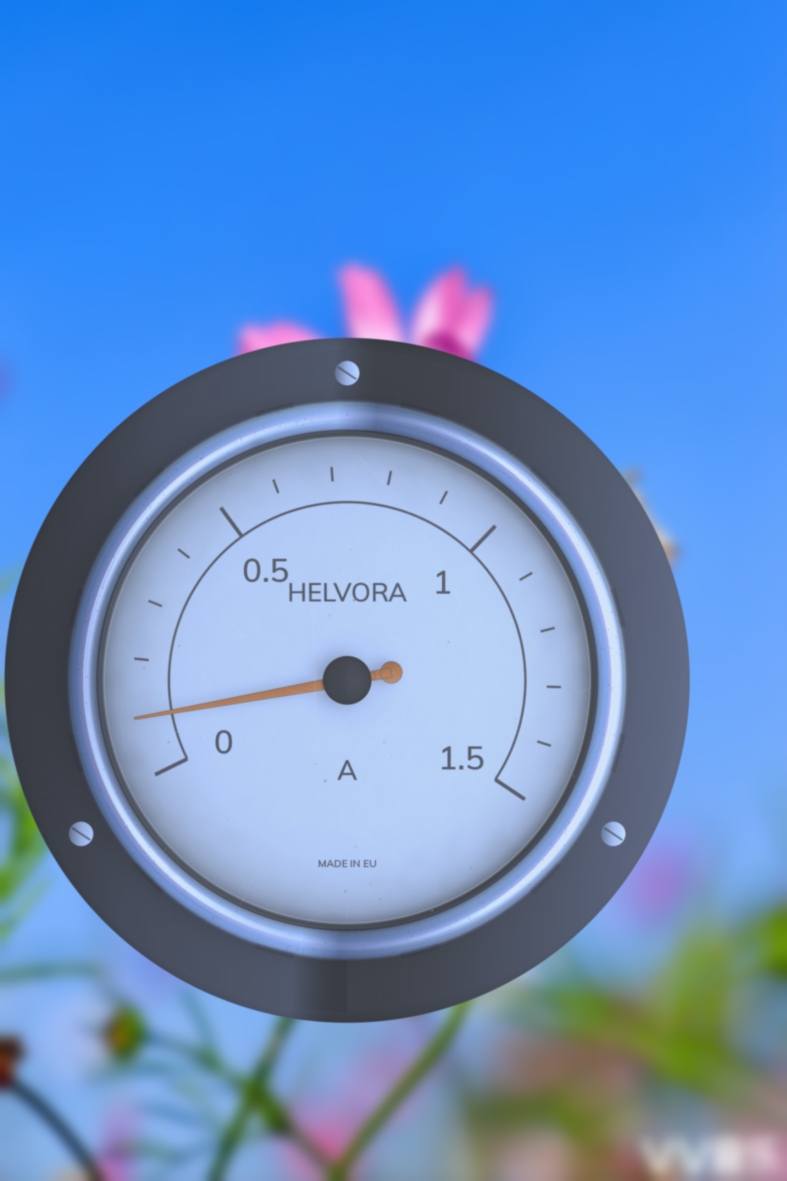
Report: 0.1 (A)
